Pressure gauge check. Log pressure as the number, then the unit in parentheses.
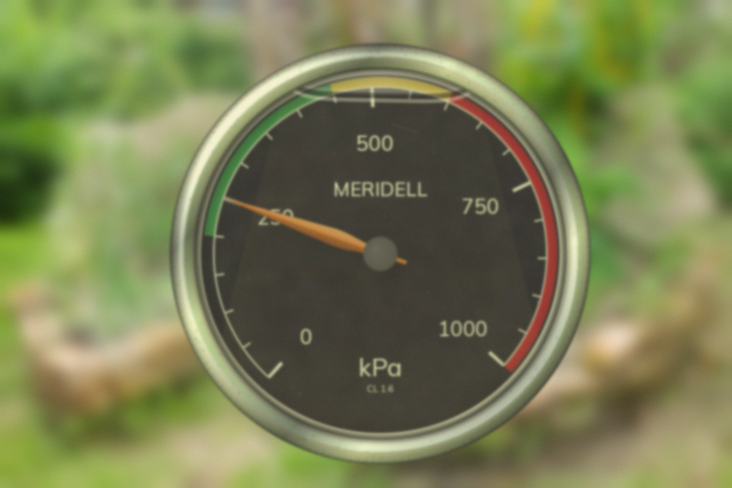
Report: 250 (kPa)
